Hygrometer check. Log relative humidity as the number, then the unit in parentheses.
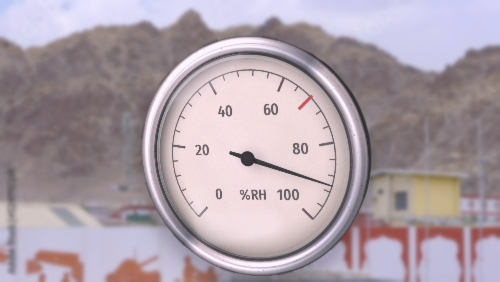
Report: 90 (%)
